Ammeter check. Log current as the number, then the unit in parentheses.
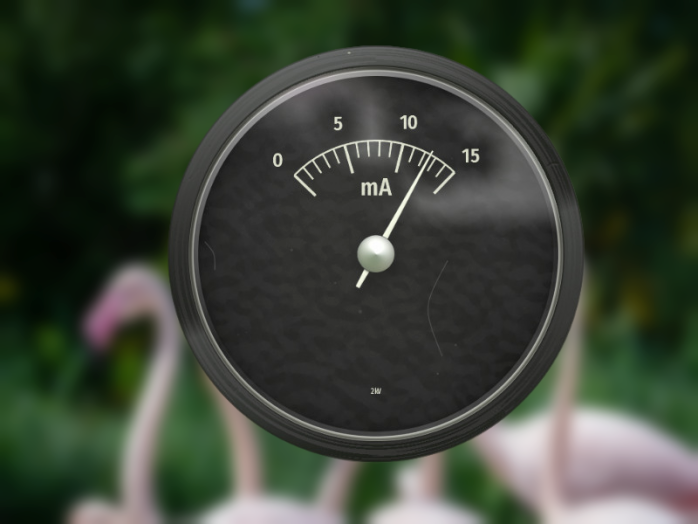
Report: 12.5 (mA)
